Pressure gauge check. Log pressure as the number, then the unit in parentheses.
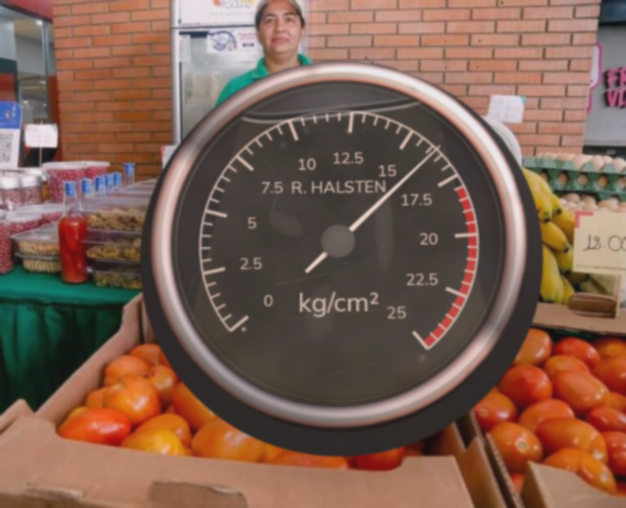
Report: 16.25 (kg/cm²)
